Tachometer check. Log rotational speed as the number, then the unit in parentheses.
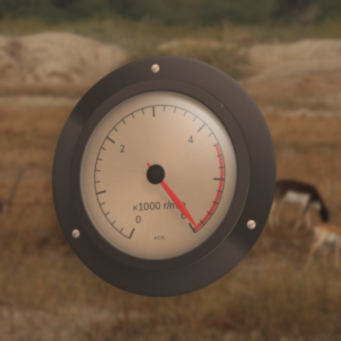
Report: 5900 (rpm)
